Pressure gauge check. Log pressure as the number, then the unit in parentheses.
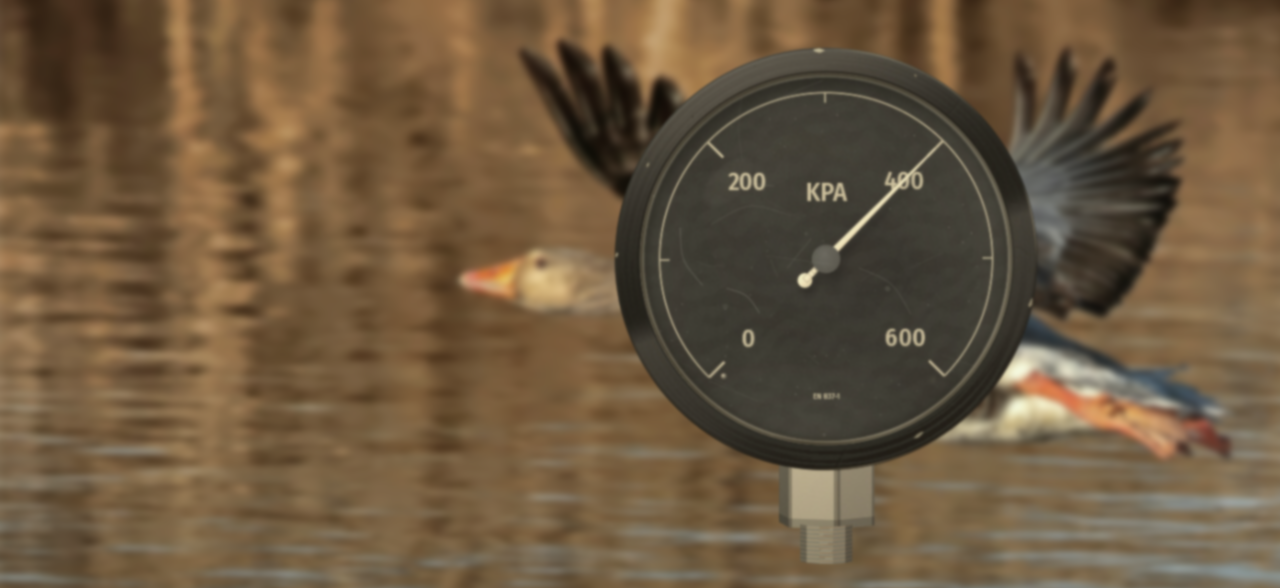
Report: 400 (kPa)
